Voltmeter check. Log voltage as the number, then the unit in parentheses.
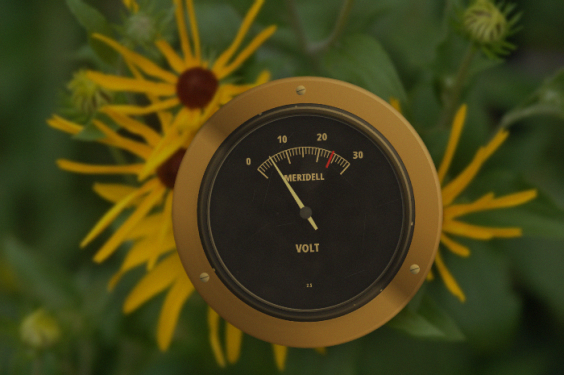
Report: 5 (V)
